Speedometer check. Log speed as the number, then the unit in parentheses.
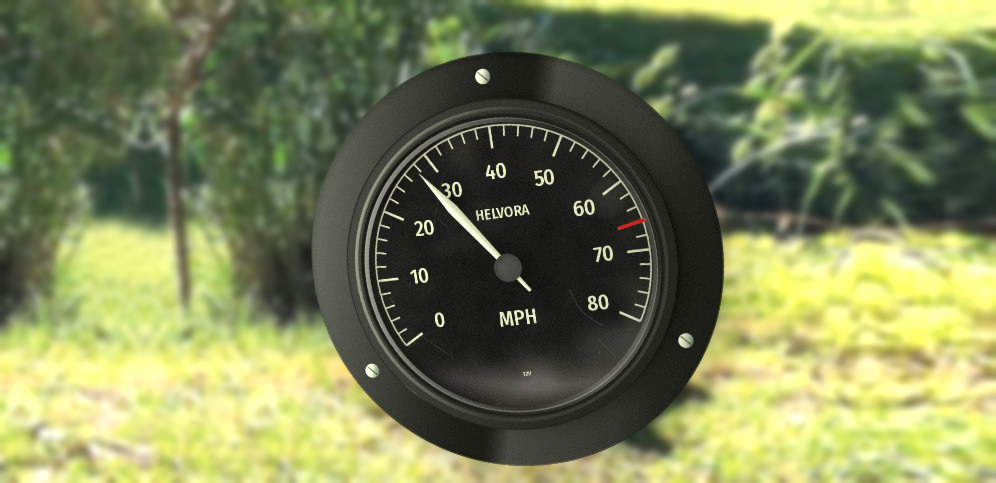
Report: 28 (mph)
